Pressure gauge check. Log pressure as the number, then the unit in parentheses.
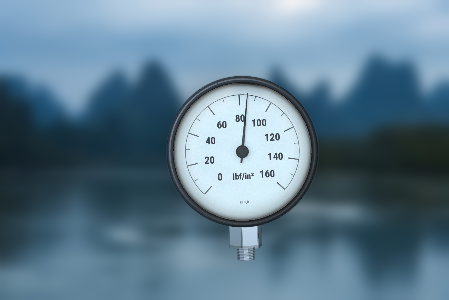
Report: 85 (psi)
